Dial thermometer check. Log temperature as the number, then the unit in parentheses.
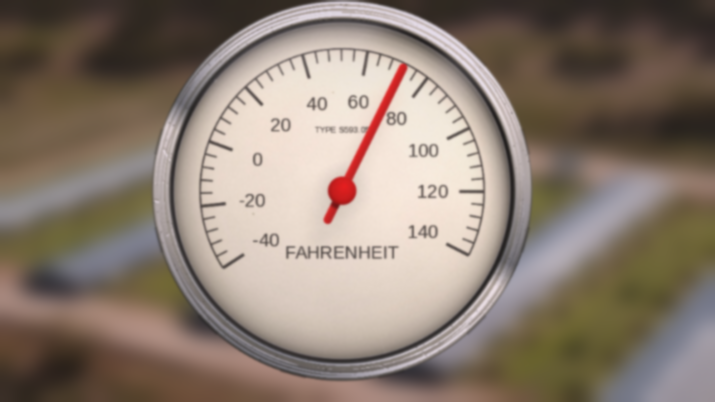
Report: 72 (°F)
